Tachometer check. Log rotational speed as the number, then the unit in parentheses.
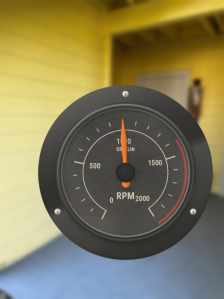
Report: 1000 (rpm)
